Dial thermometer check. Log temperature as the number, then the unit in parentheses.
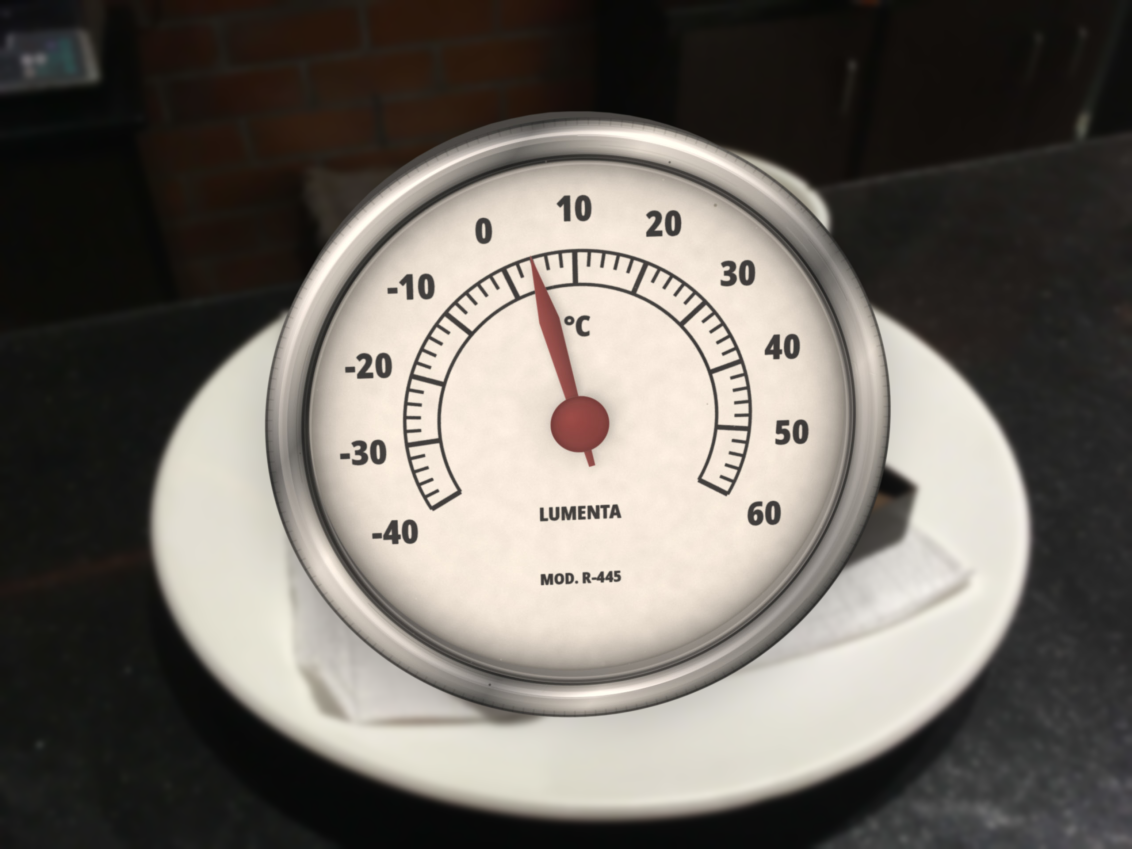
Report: 4 (°C)
